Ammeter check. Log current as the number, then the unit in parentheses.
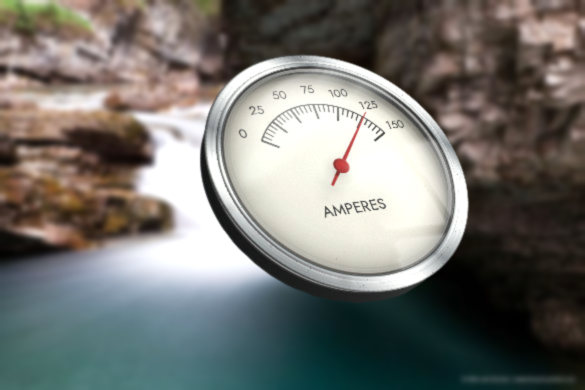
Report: 125 (A)
